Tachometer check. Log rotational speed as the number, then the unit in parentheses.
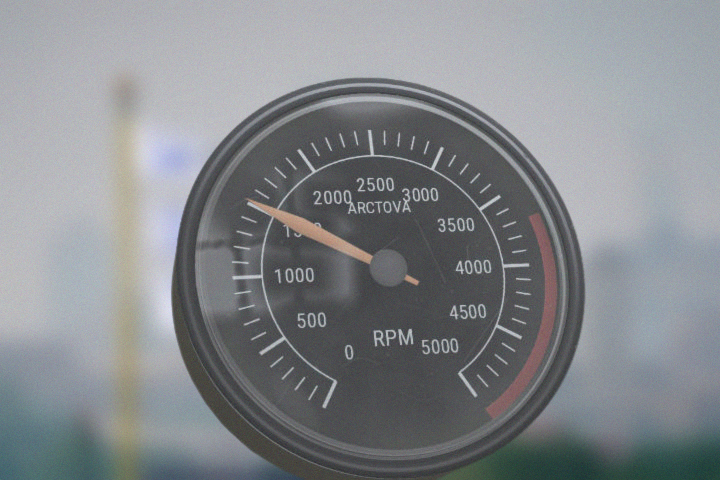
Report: 1500 (rpm)
